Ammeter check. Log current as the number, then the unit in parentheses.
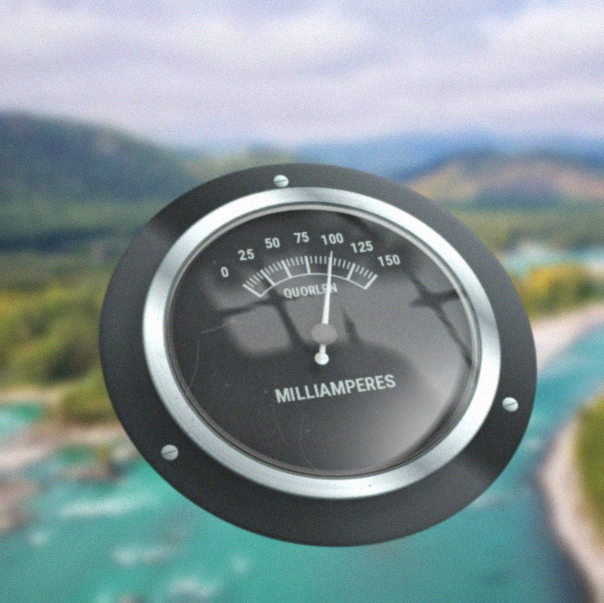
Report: 100 (mA)
